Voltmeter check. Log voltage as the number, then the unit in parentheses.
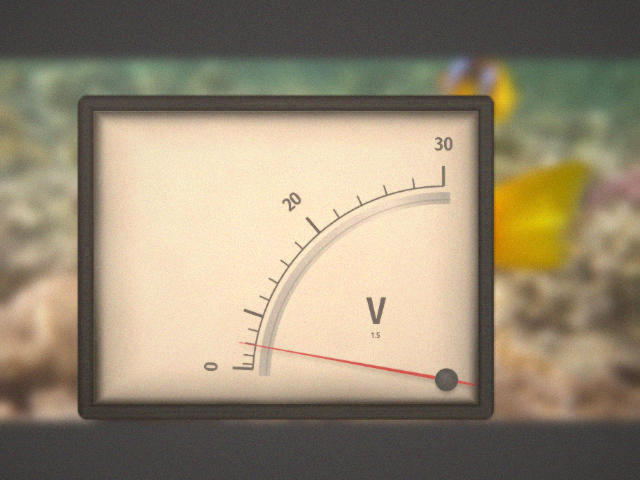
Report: 6 (V)
